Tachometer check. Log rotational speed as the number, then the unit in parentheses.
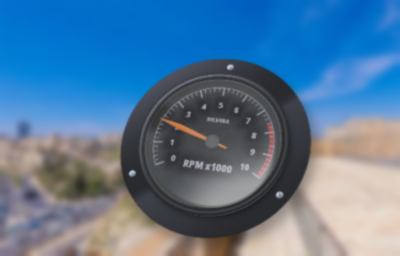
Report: 2000 (rpm)
